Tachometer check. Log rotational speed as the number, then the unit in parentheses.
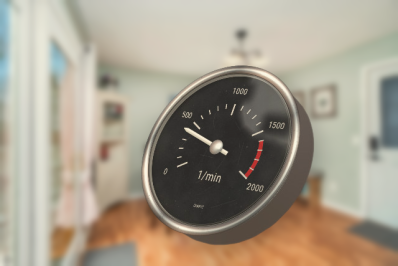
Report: 400 (rpm)
